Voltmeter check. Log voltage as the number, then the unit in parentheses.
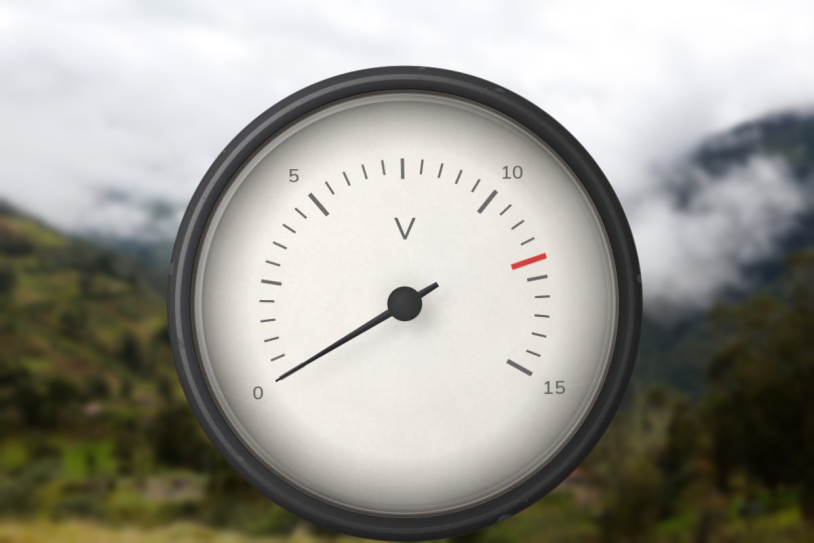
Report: 0 (V)
